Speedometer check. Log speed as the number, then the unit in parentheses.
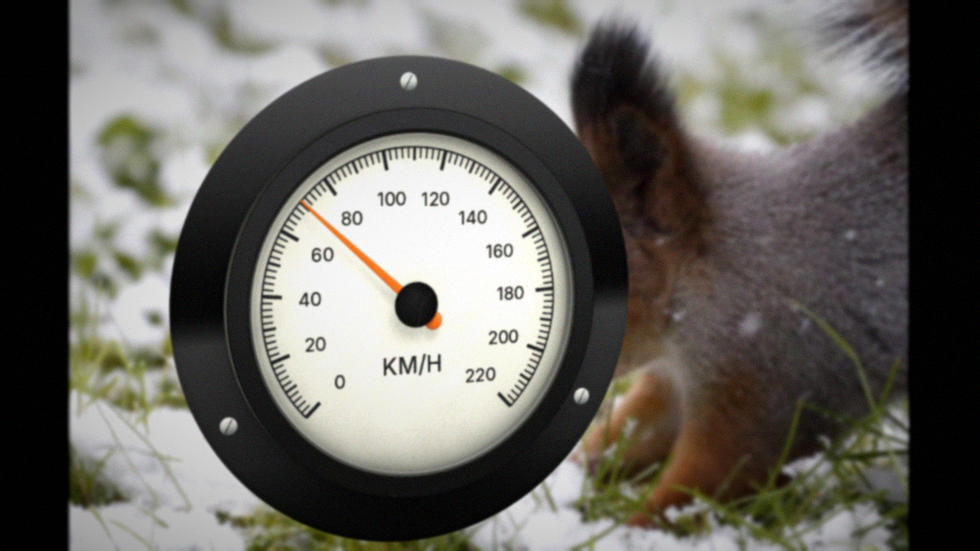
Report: 70 (km/h)
